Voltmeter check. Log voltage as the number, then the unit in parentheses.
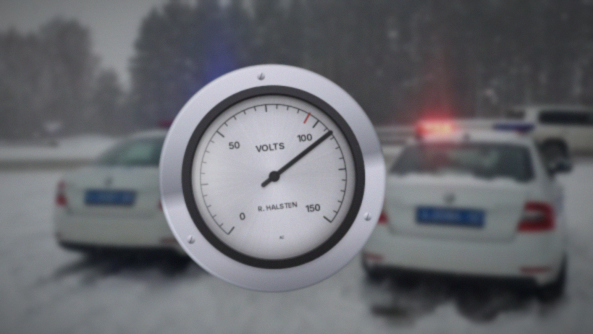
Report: 107.5 (V)
